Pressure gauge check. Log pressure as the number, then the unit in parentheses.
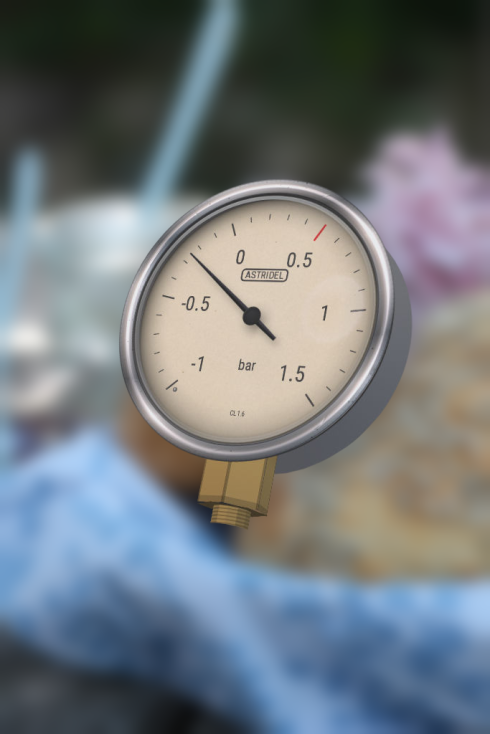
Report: -0.25 (bar)
